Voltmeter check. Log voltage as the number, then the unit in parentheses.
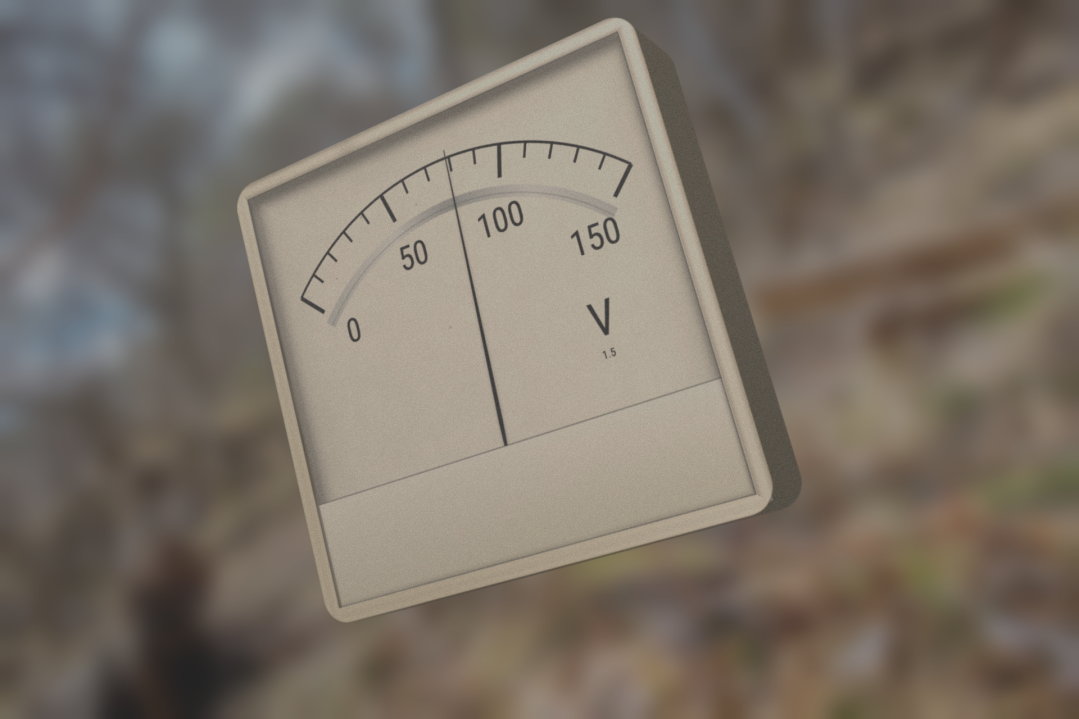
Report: 80 (V)
